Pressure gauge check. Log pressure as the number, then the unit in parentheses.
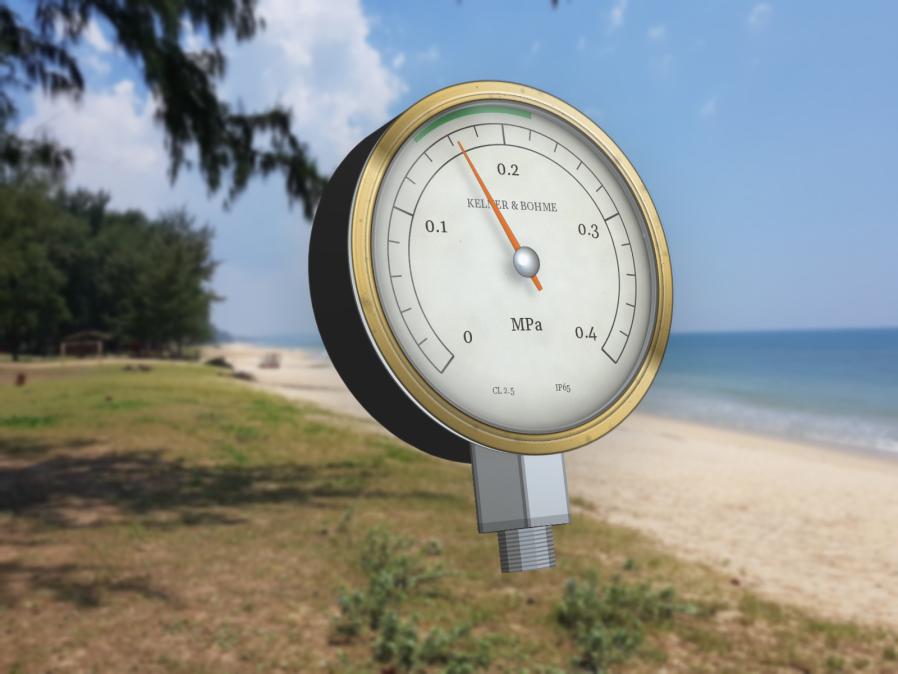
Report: 0.16 (MPa)
